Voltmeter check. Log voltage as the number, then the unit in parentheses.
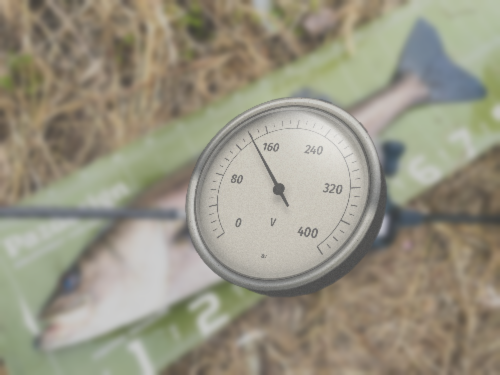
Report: 140 (V)
